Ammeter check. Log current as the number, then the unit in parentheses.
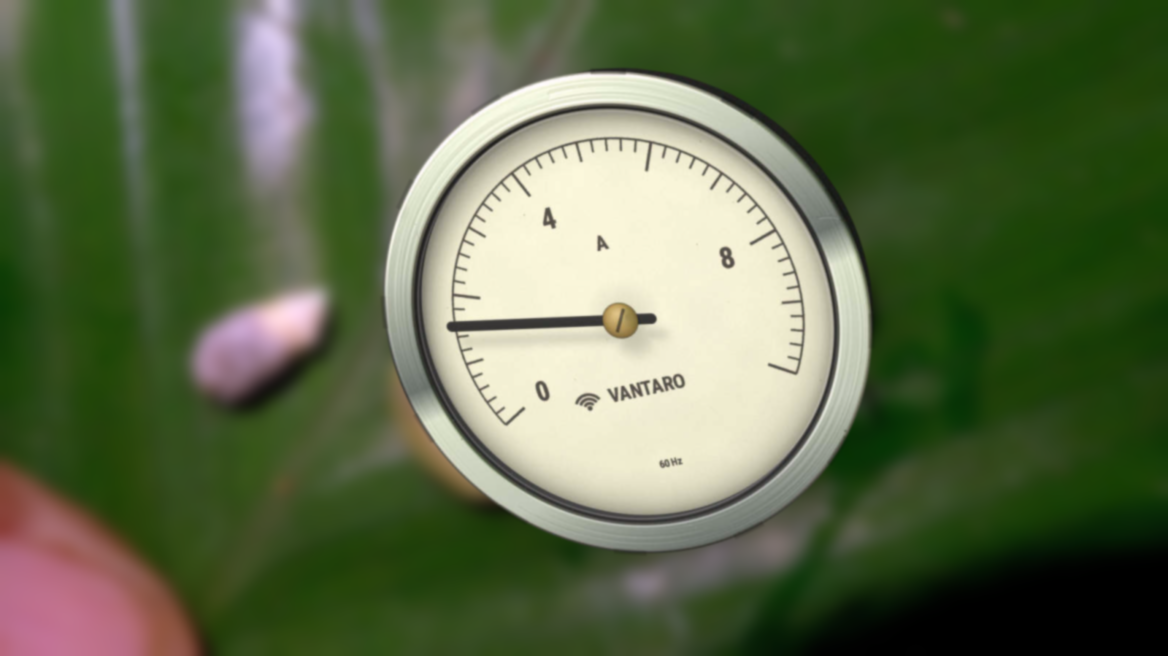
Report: 1.6 (A)
